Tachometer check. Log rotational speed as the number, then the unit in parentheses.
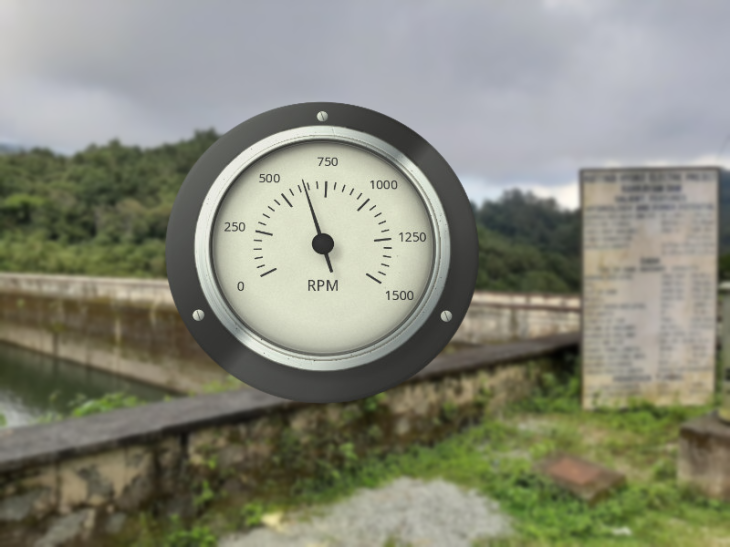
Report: 625 (rpm)
